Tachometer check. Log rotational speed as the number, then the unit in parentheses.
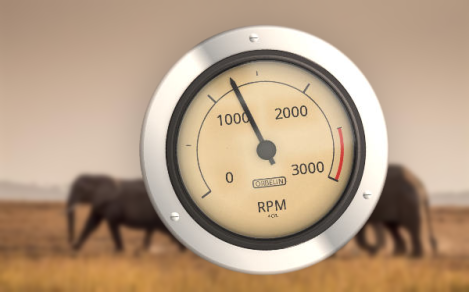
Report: 1250 (rpm)
